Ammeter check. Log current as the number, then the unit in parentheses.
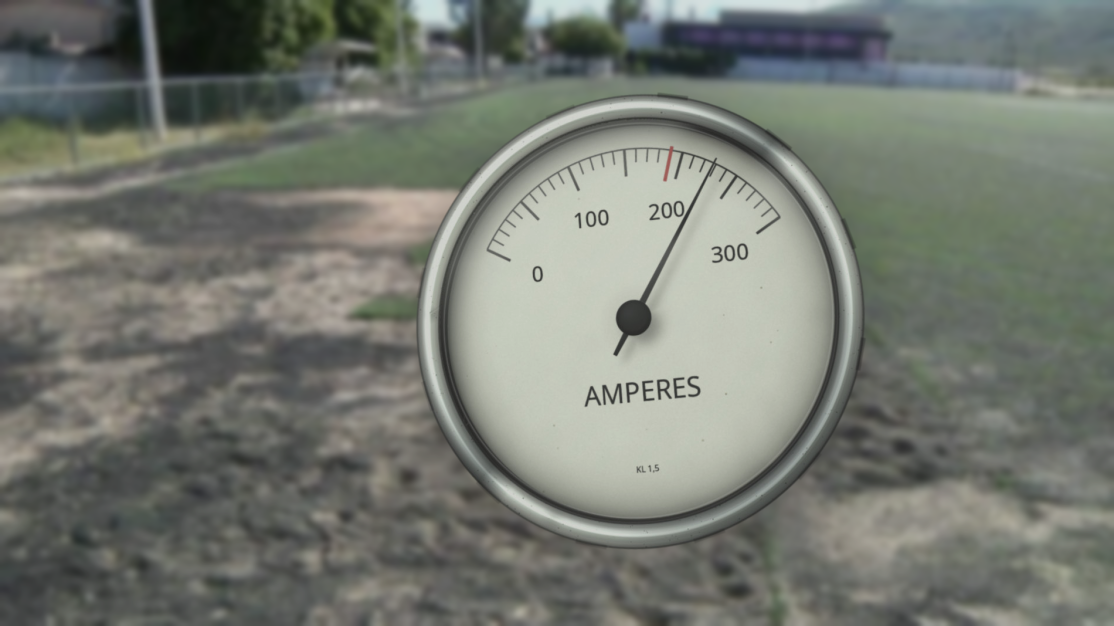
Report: 230 (A)
